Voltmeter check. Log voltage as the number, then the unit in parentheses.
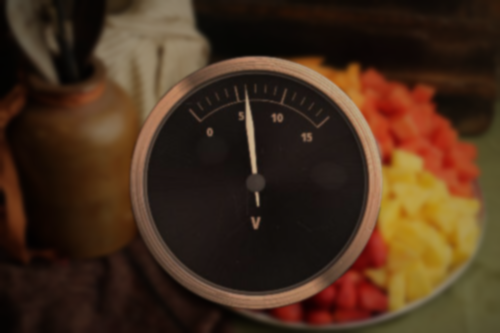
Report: 6 (V)
